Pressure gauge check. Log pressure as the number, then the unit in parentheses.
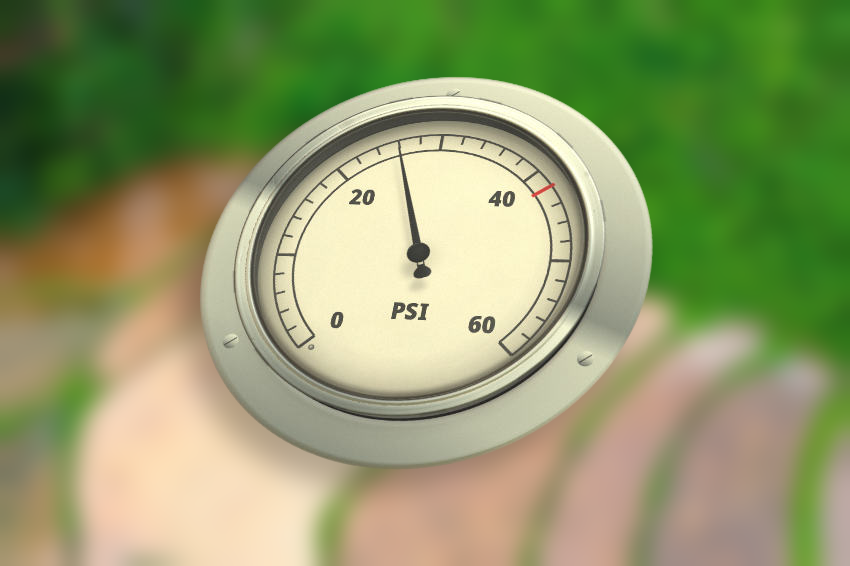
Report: 26 (psi)
